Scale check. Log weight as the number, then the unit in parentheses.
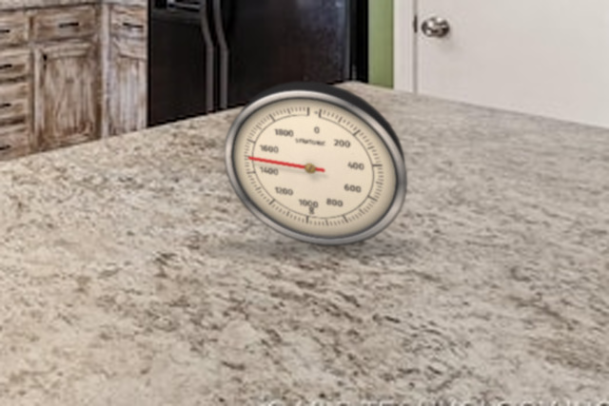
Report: 1500 (g)
